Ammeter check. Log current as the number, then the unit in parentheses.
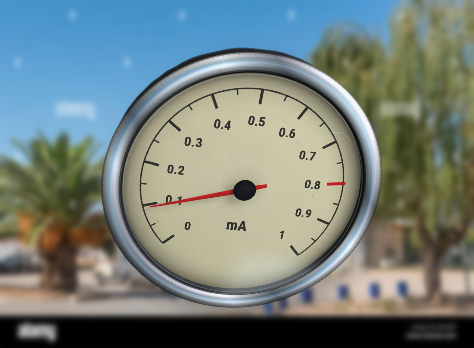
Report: 0.1 (mA)
